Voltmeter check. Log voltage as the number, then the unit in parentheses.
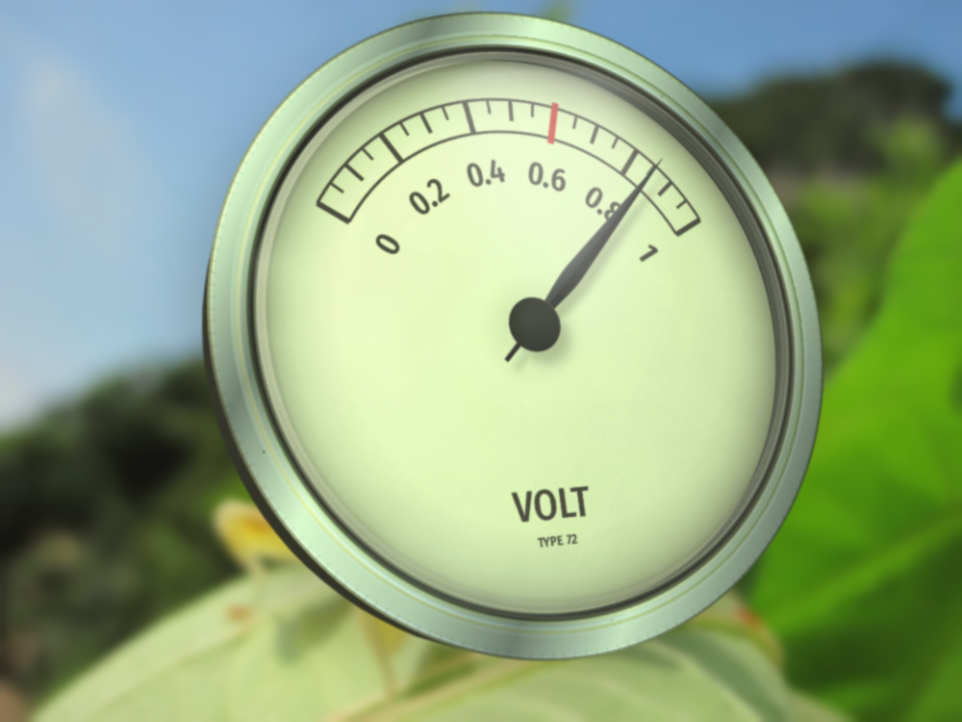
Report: 0.85 (V)
